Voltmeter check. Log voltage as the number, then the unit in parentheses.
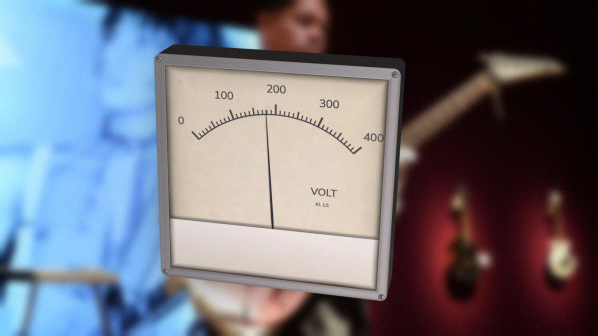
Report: 180 (V)
